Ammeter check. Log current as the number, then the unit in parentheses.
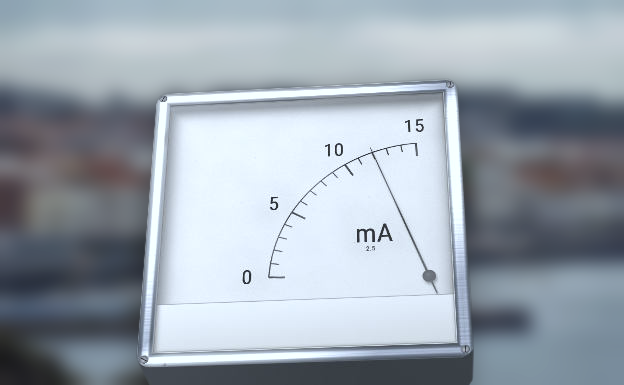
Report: 12 (mA)
